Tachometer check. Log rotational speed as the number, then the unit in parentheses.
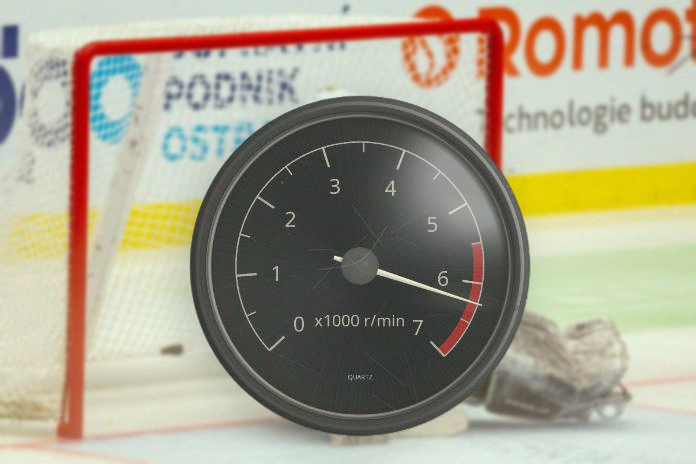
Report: 6250 (rpm)
